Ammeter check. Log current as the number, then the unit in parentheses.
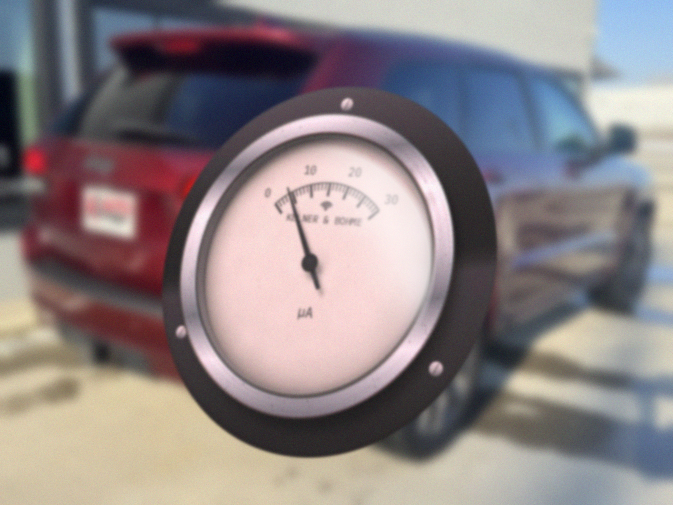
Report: 5 (µA)
